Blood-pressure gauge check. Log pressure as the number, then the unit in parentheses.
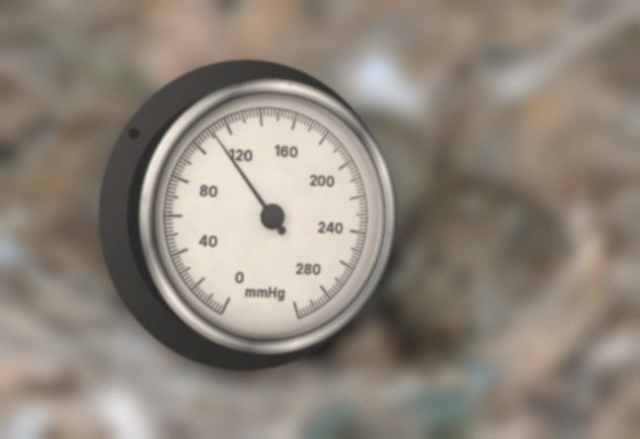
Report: 110 (mmHg)
